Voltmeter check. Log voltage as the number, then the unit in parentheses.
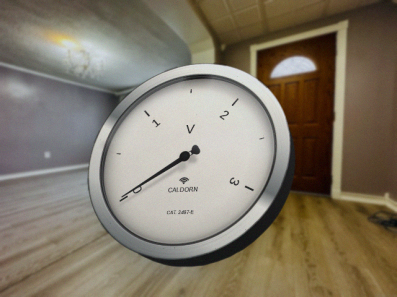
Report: 0 (V)
